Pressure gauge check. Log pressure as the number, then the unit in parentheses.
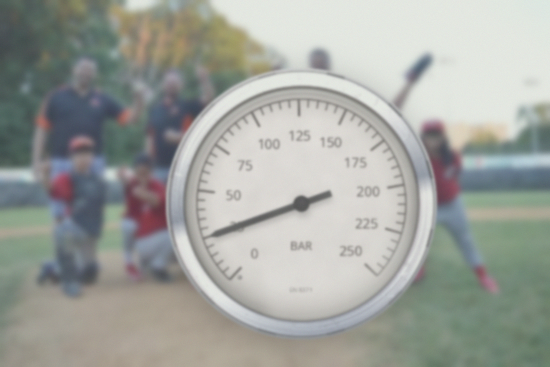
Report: 25 (bar)
